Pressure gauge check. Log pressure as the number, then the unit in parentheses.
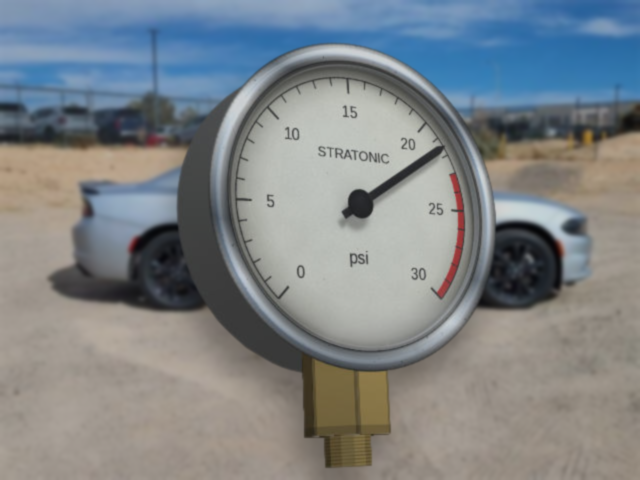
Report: 21.5 (psi)
